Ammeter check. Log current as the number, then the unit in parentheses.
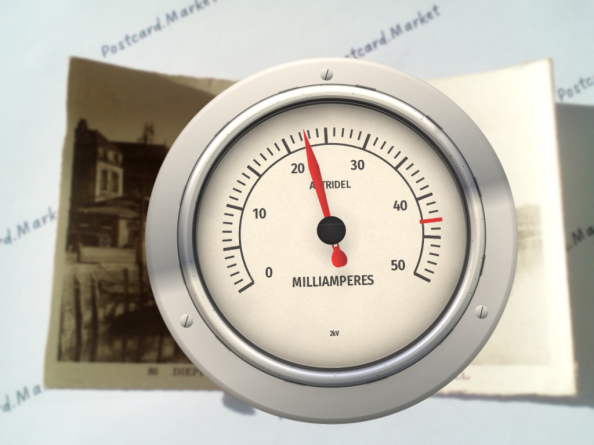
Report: 22.5 (mA)
